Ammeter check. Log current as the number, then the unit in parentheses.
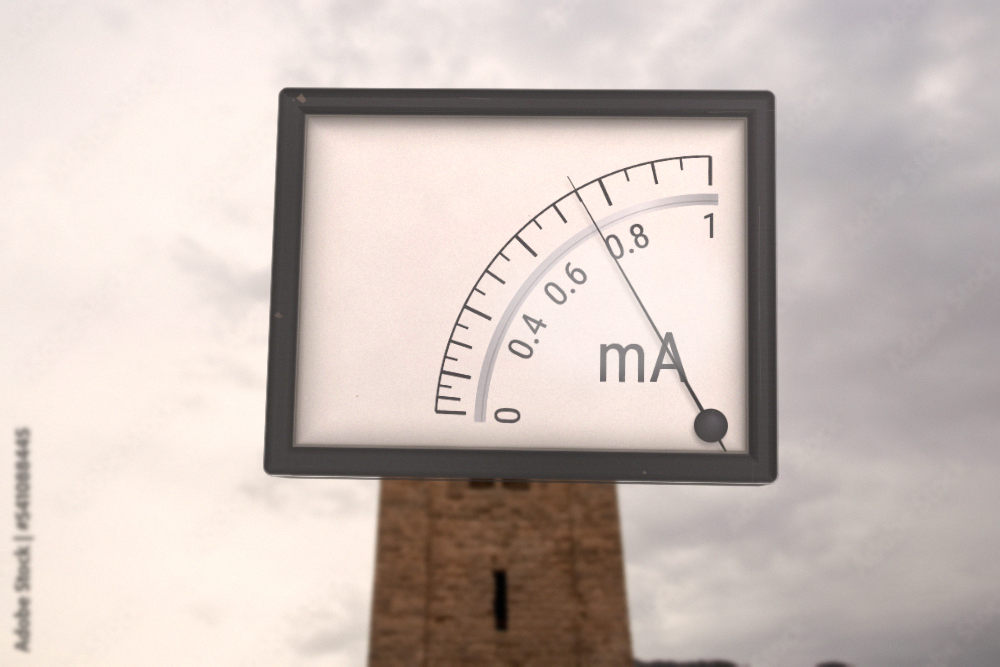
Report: 0.75 (mA)
